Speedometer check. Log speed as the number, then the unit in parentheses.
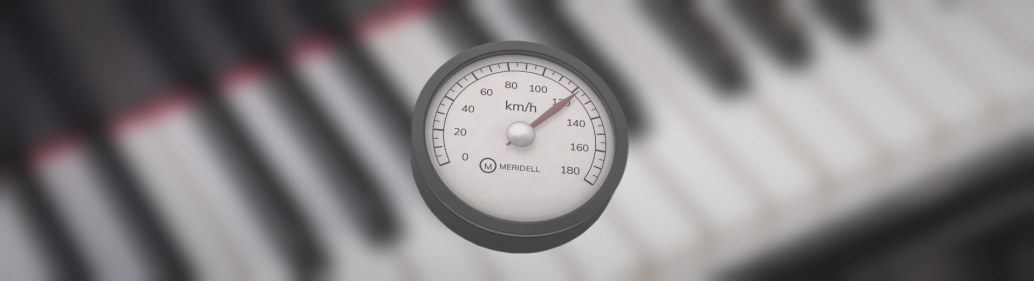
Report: 122.5 (km/h)
